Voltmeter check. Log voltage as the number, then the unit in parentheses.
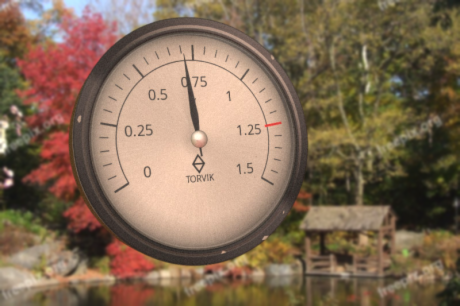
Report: 0.7 (V)
